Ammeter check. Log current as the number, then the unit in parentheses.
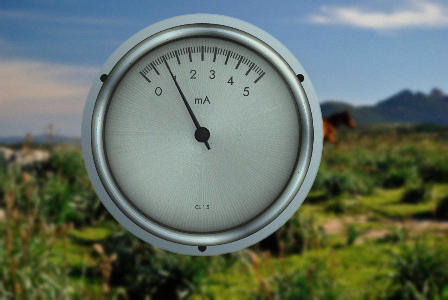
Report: 1 (mA)
